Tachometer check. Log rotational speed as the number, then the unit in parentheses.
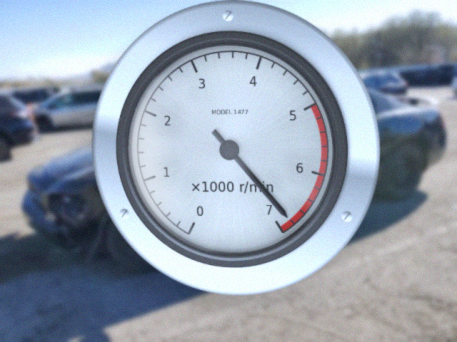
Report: 6800 (rpm)
